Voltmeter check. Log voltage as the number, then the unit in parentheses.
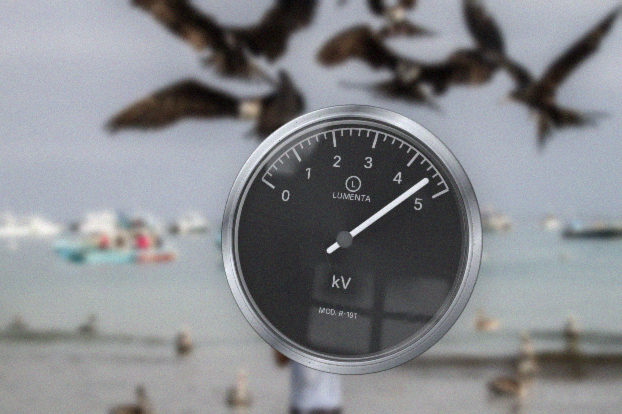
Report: 4.6 (kV)
